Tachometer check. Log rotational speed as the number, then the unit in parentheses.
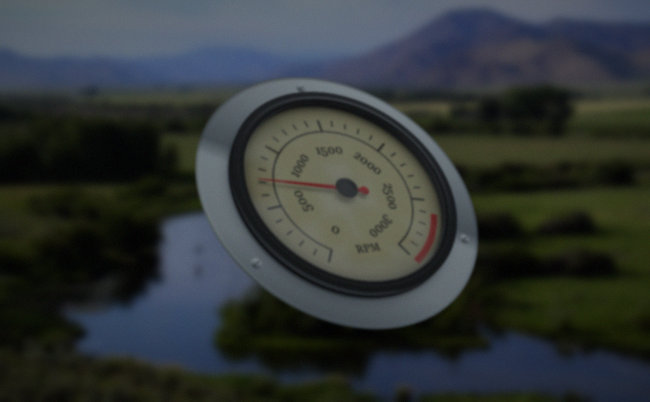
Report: 700 (rpm)
